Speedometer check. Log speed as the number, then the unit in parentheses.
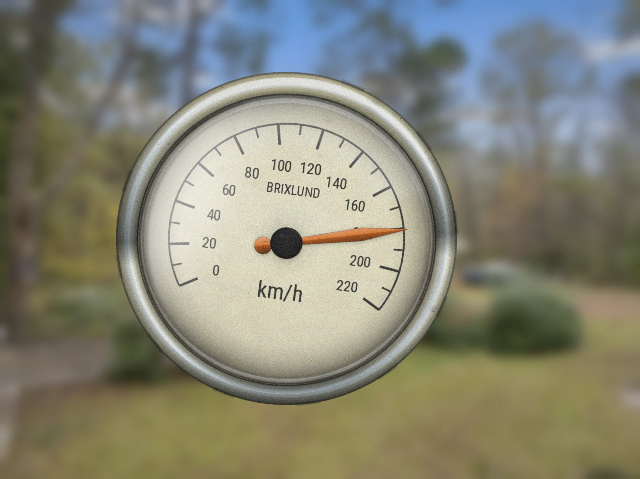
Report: 180 (km/h)
